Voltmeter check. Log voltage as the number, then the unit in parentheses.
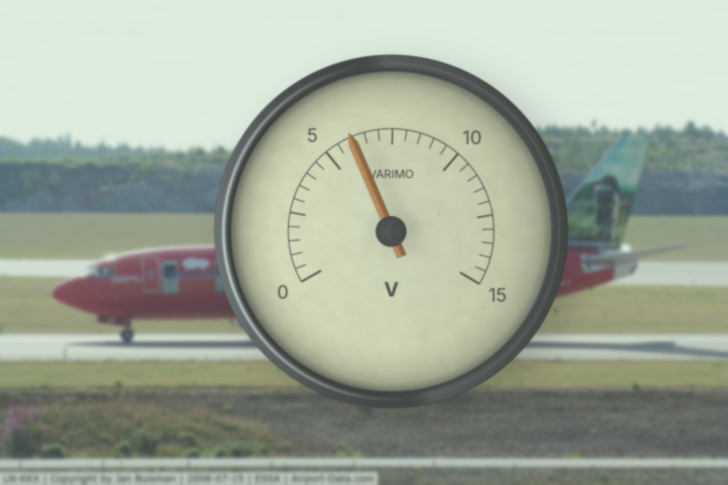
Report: 6 (V)
